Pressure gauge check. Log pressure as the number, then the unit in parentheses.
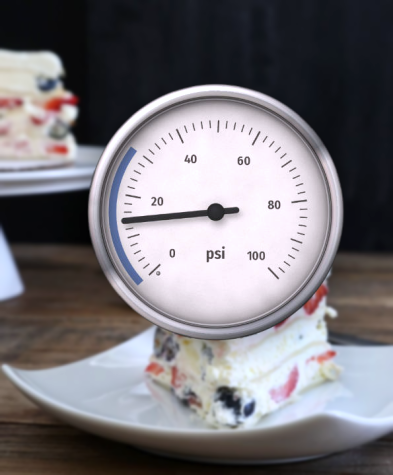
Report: 14 (psi)
